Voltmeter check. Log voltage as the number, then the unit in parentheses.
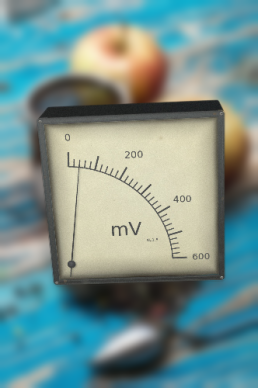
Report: 40 (mV)
